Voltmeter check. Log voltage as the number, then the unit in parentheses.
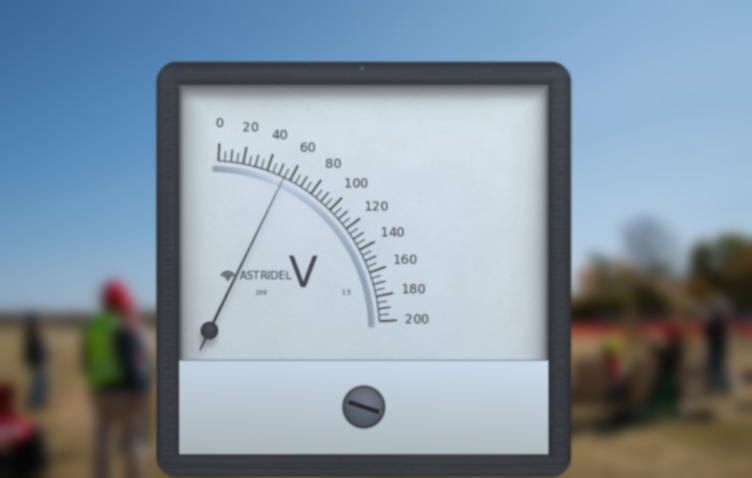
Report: 55 (V)
